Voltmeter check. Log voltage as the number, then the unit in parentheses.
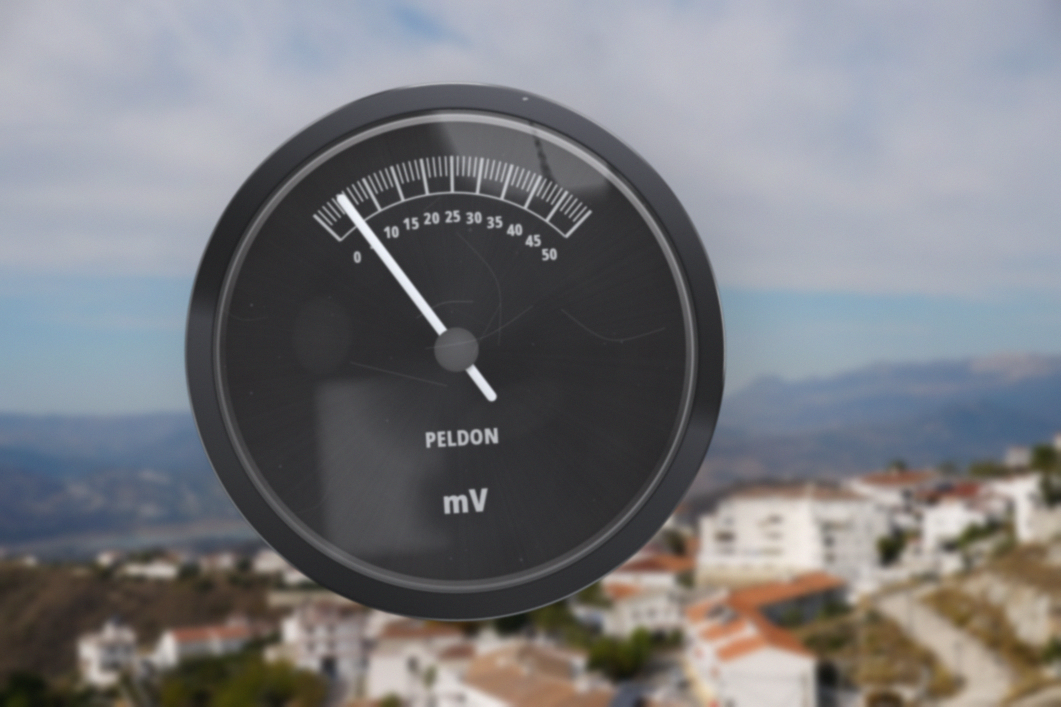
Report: 5 (mV)
